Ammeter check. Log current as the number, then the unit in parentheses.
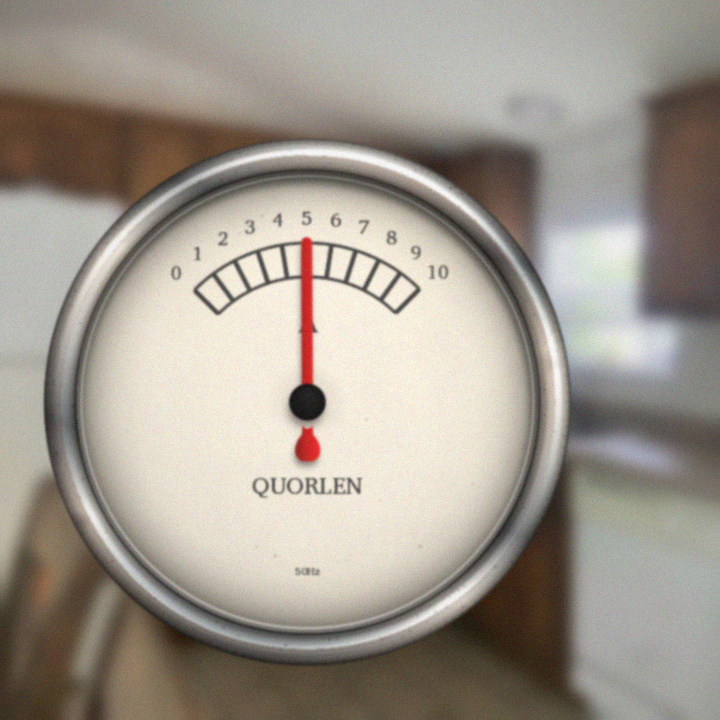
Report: 5 (A)
